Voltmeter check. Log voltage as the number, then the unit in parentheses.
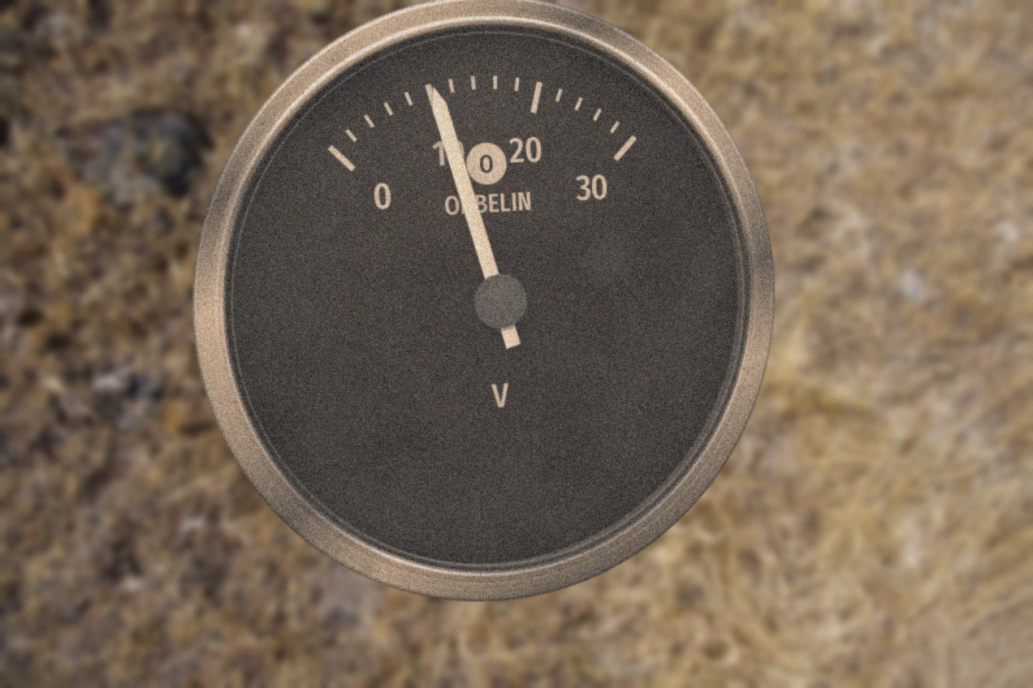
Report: 10 (V)
